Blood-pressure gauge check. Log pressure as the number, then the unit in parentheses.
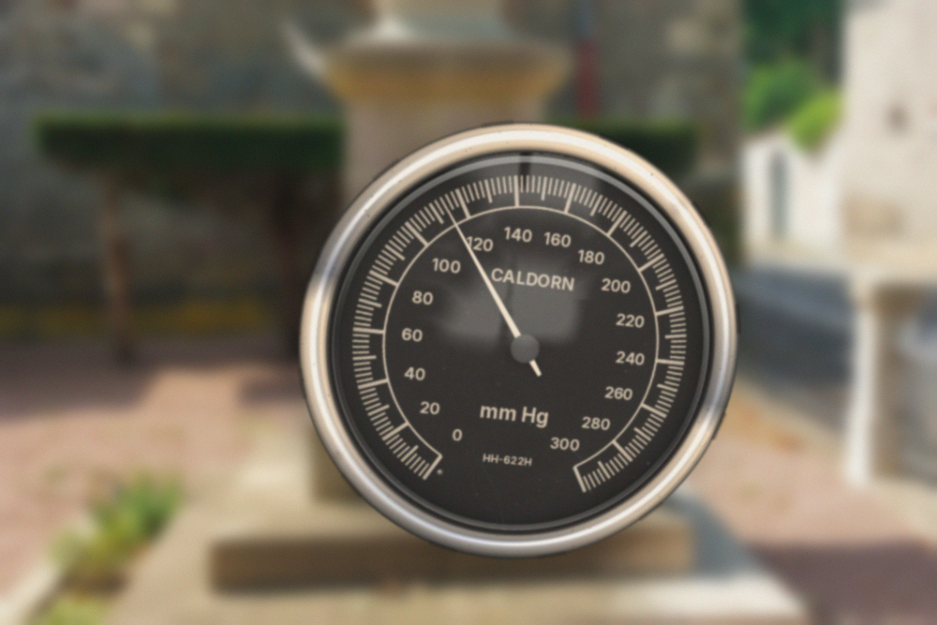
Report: 114 (mmHg)
